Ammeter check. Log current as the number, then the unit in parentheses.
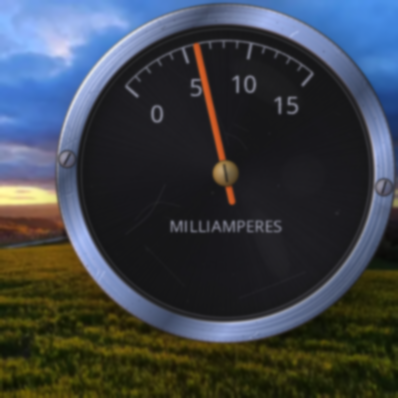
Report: 6 (mA)
